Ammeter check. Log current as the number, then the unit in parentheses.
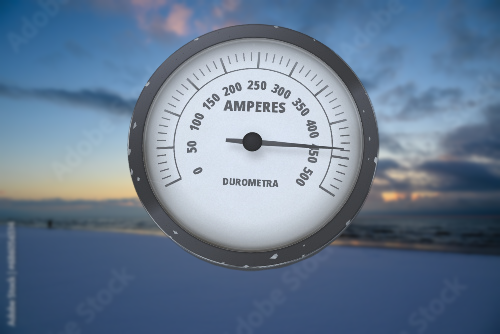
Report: 440 (A)
